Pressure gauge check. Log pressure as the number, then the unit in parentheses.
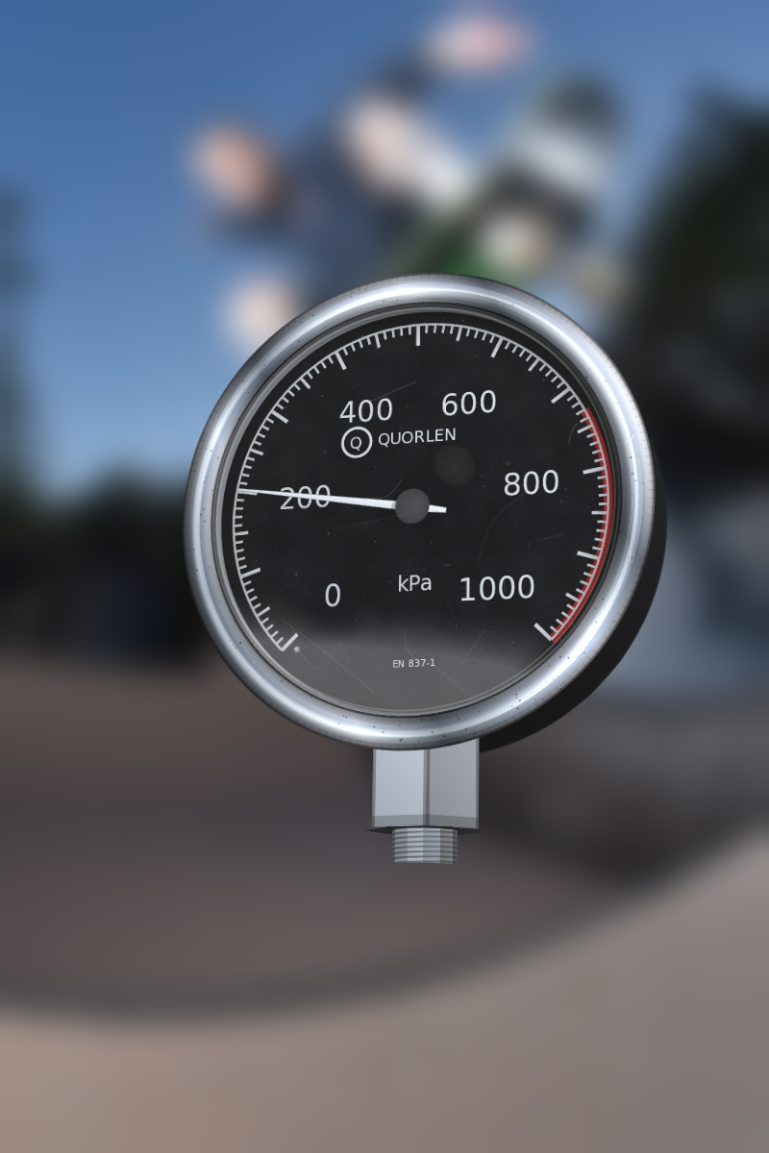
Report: 200 (kPa)
